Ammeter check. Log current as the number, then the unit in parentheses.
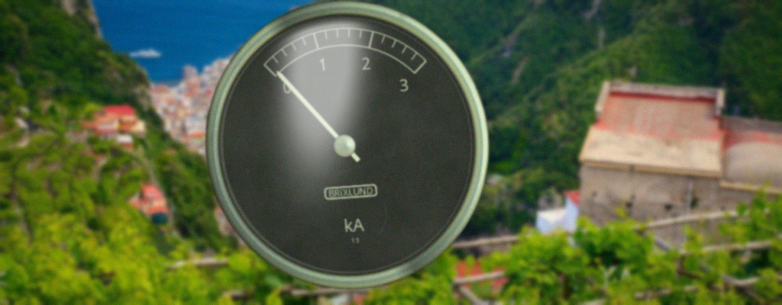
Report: 0.1 (kA)
